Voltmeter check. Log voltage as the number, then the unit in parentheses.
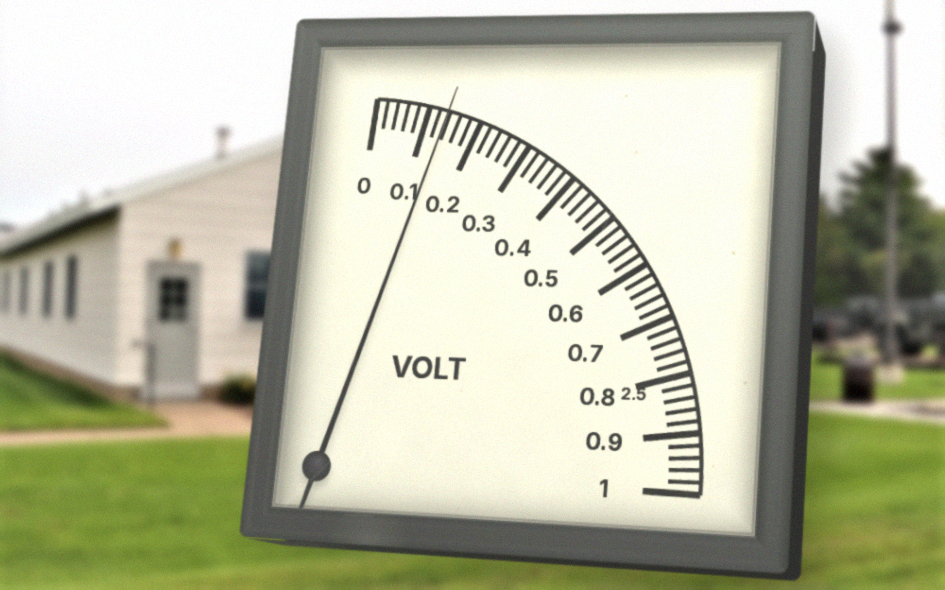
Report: 0.14 (V)
